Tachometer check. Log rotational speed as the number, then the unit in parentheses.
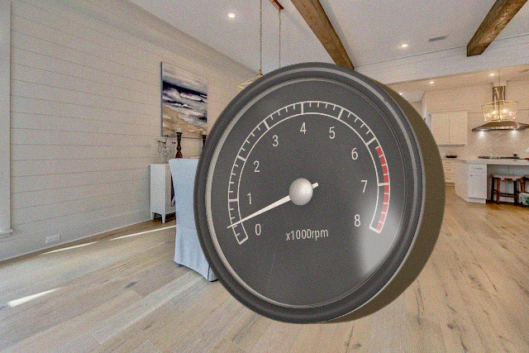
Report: 400 (rpm)
